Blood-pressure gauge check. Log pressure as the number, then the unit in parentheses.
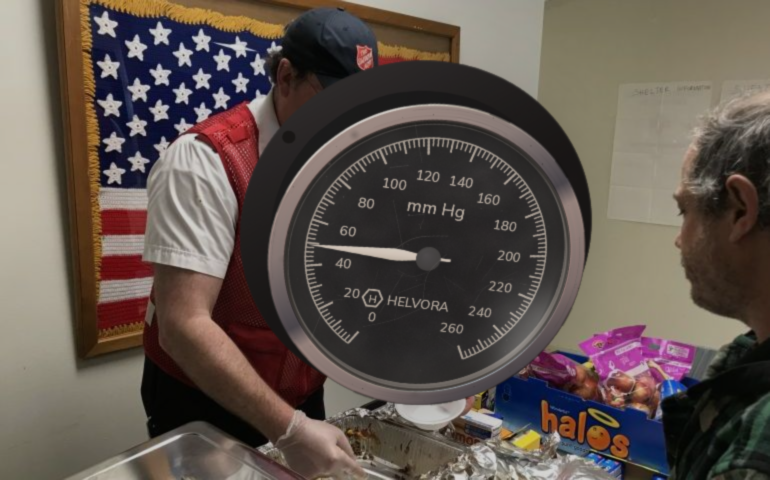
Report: 50 (mmHg)
